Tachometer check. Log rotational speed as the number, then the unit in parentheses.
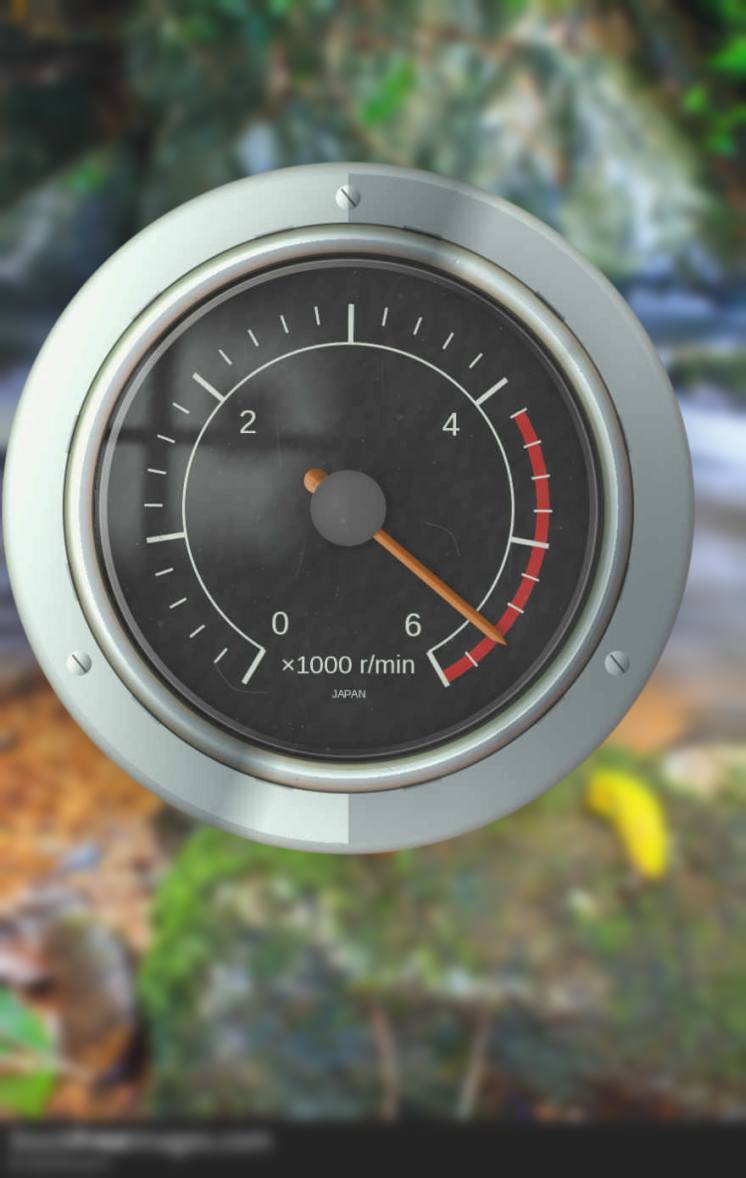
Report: 5600 (rpm)
